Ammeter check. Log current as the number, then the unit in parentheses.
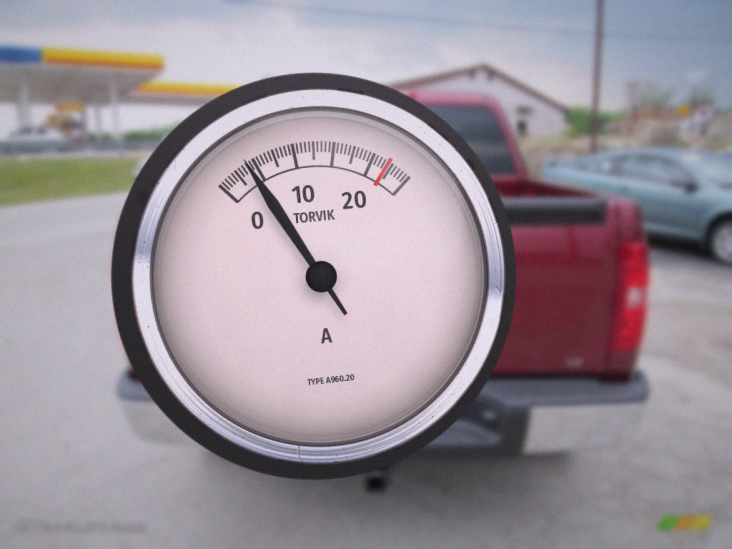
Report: 4 (A)
